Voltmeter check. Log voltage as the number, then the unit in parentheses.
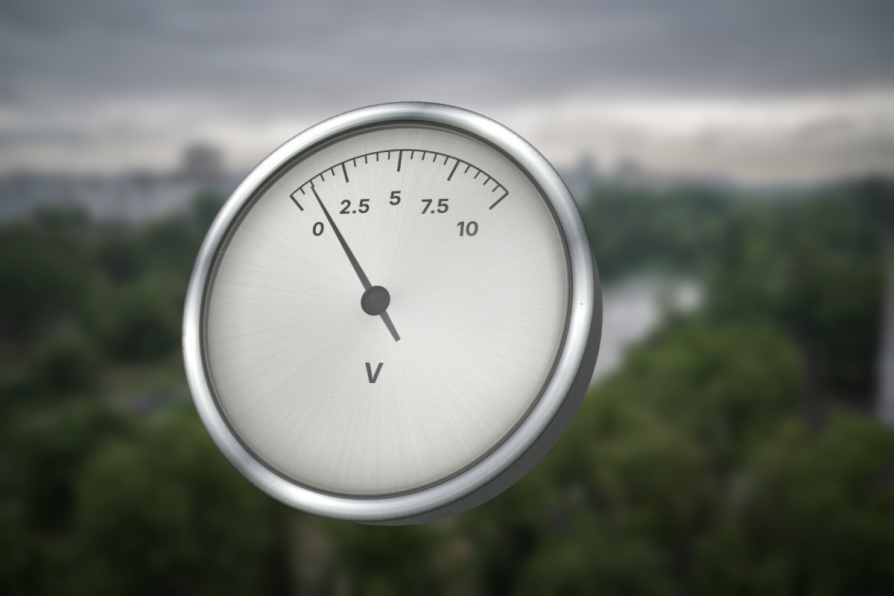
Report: 1 (V)
